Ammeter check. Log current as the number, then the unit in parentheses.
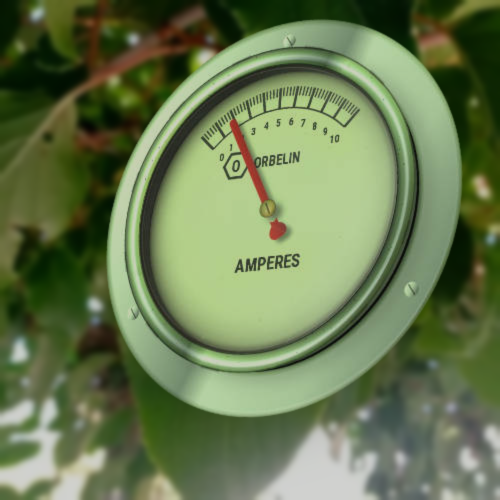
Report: 2 (A)
